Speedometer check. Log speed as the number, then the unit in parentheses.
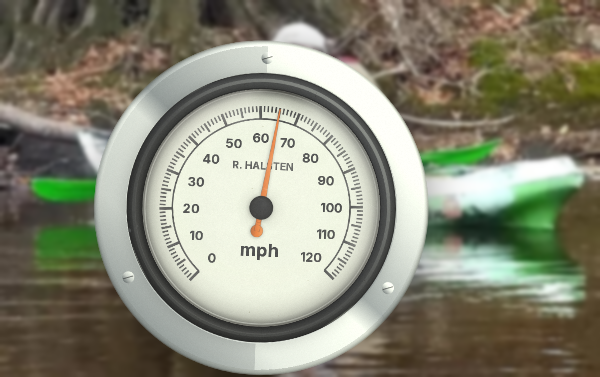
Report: 65 (mph)
